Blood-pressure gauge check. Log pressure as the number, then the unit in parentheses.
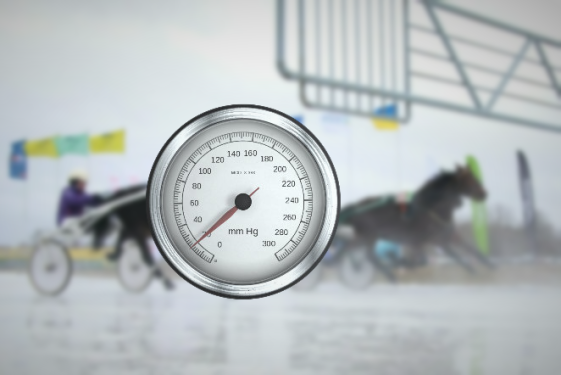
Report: 20 (mmHg)
